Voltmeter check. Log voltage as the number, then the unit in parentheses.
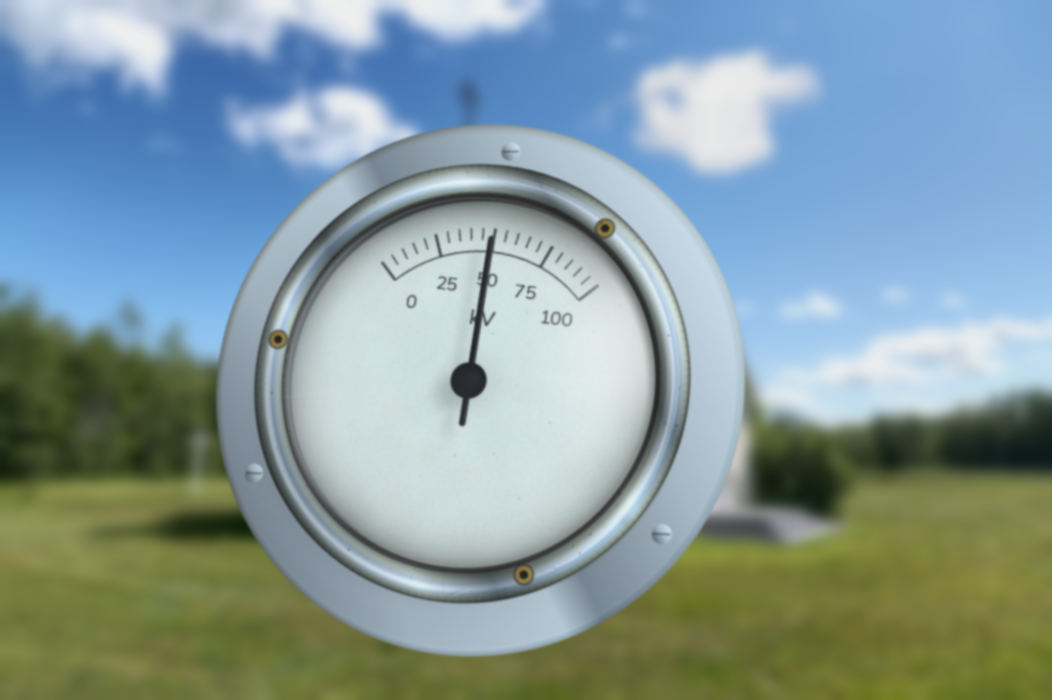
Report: 50 (kV)
